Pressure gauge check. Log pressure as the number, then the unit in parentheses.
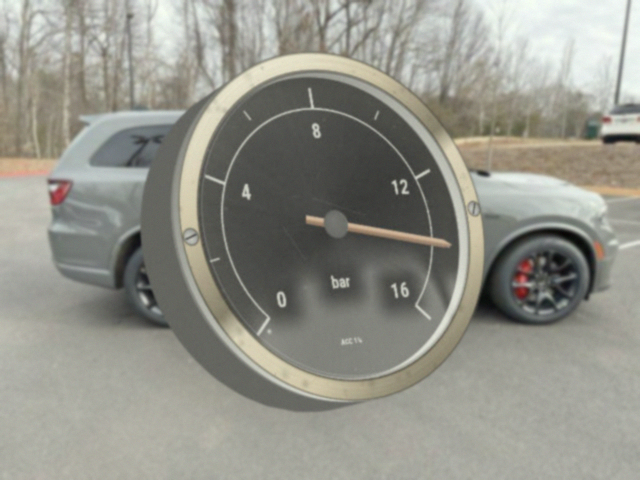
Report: 14 (bar)
